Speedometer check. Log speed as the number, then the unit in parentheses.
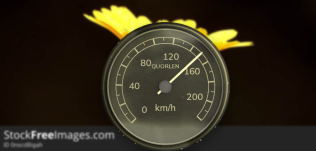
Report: 150 (km/h)
